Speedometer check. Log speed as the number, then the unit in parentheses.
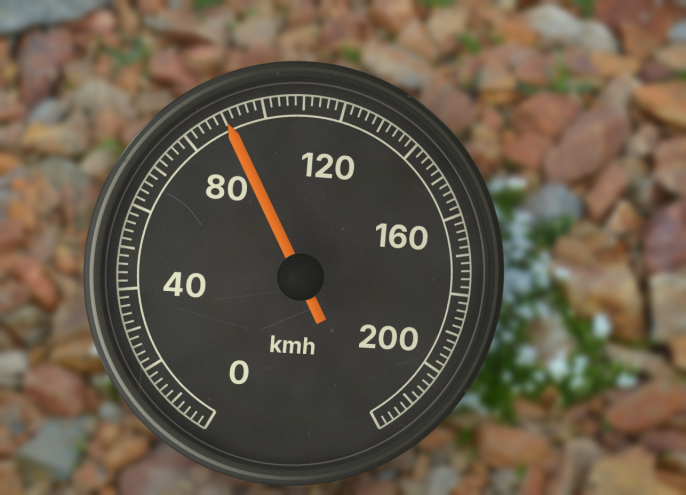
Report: 90 (km/h)
